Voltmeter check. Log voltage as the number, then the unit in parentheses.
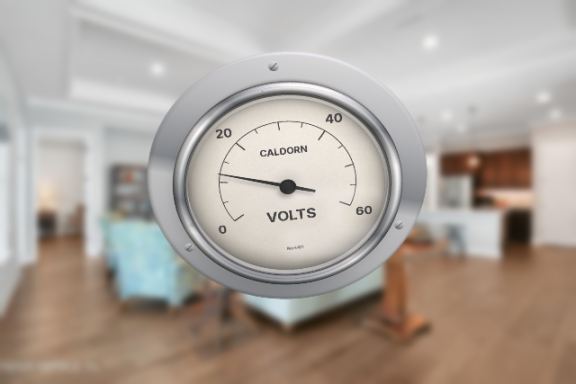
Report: 12.5 (V)
